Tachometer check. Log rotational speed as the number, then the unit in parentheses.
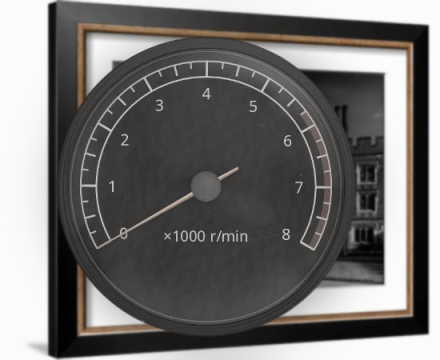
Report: 0 (rpm)
